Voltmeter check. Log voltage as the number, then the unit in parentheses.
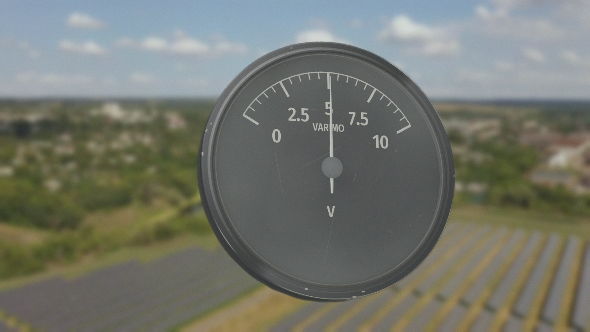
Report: 5 (V)
